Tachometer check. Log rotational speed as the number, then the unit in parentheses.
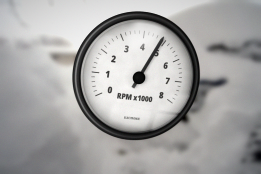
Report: 4800 (rpm)
